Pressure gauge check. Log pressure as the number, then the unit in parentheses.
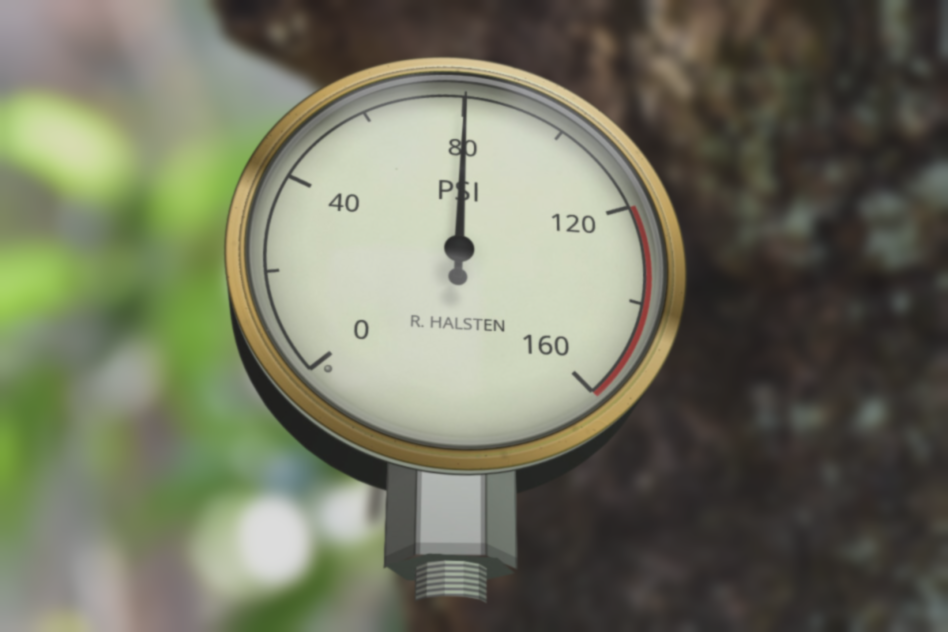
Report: 80 (psi)
